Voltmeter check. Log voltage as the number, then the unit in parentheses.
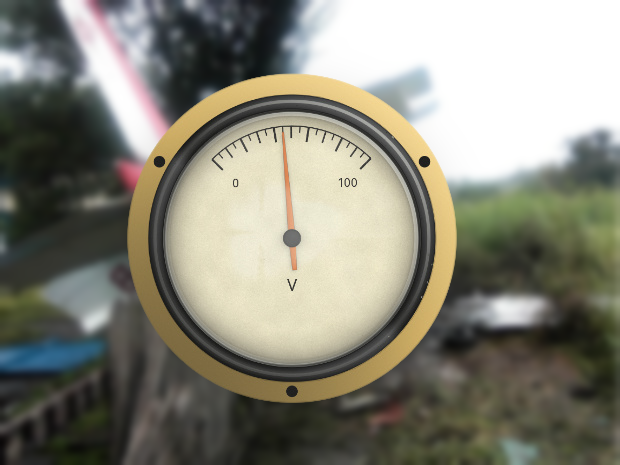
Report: 45 (V)
